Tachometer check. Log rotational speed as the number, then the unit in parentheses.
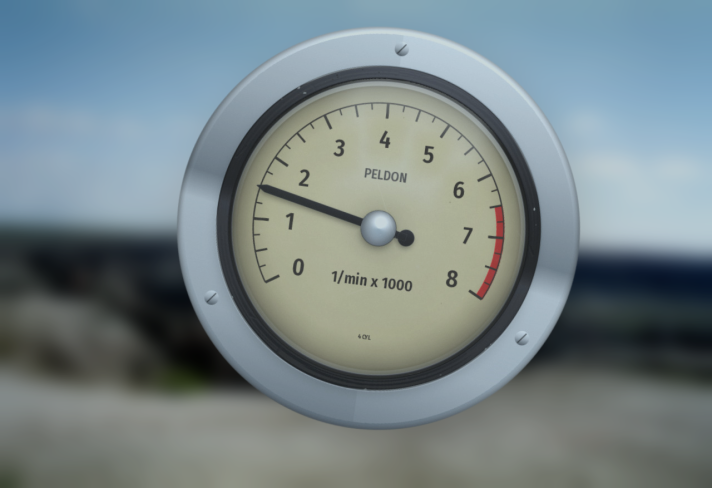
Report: 1500 (rpm)
